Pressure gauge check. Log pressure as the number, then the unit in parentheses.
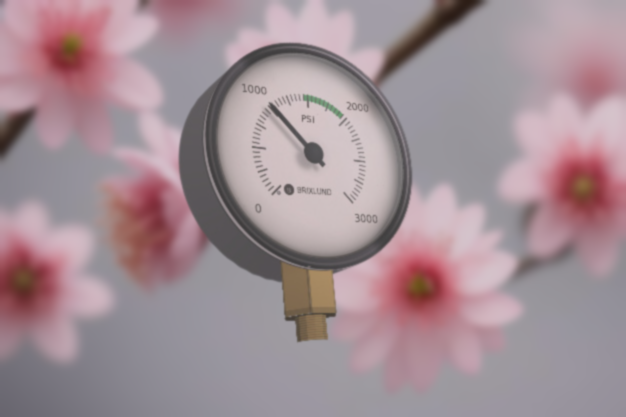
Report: 1000 (psi)
